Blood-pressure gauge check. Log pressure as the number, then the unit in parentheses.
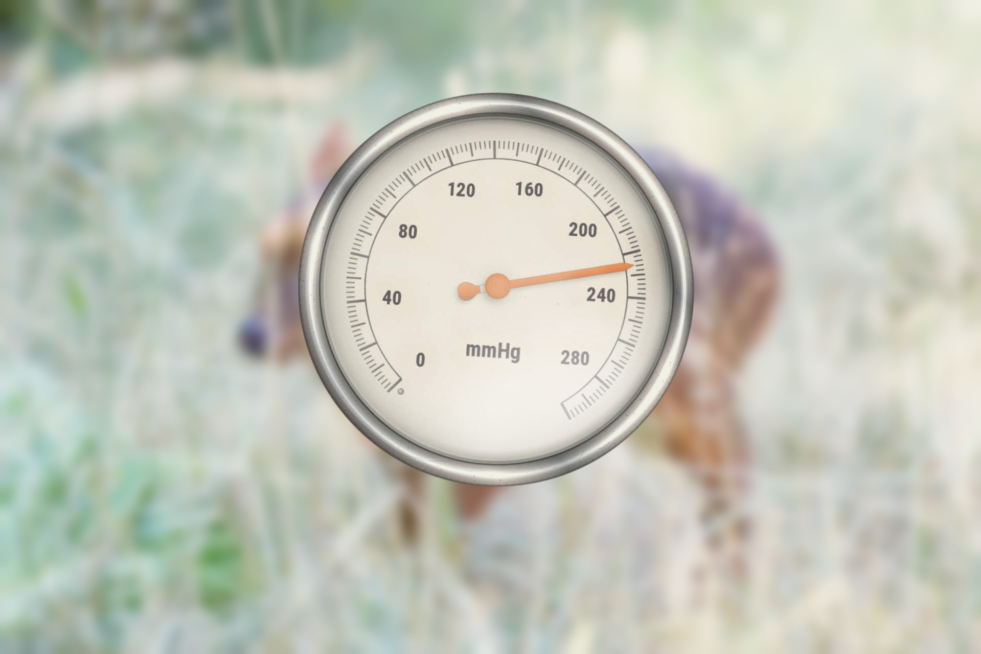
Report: 226 (mmHg)
